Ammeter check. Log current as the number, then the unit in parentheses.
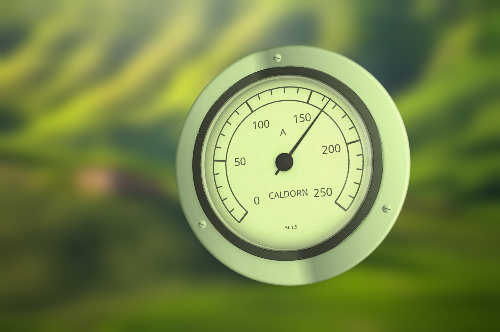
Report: 165 (A)
